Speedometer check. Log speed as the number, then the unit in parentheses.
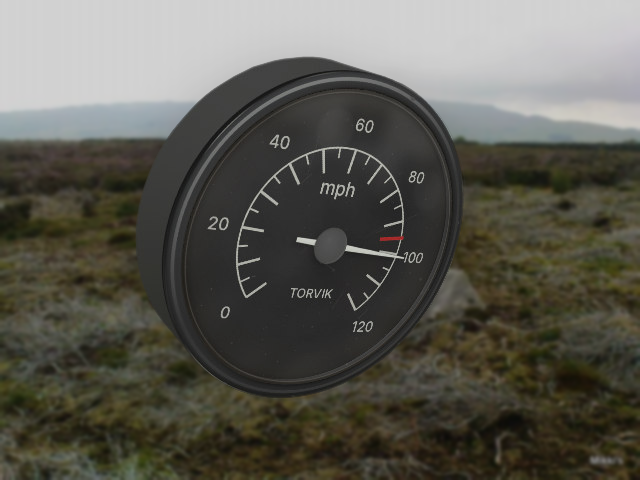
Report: 100 (mph)
